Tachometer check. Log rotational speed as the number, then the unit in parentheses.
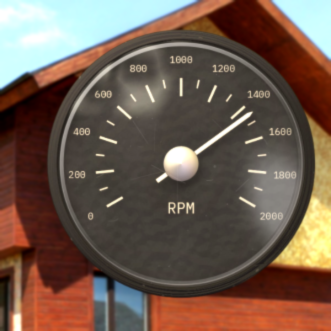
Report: 1450 (rpm)
